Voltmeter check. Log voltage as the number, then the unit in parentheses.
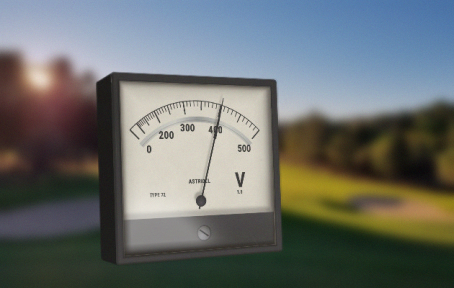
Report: 400 (V)
